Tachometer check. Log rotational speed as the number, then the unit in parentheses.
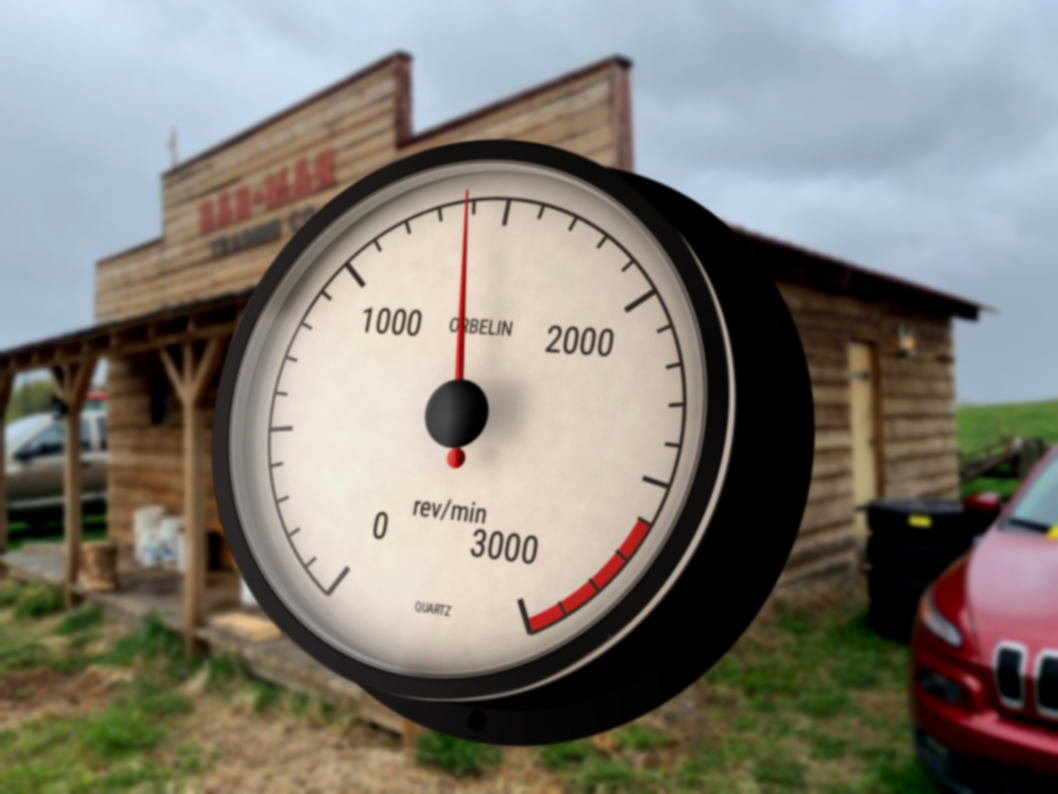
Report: 1400 (rpm)
